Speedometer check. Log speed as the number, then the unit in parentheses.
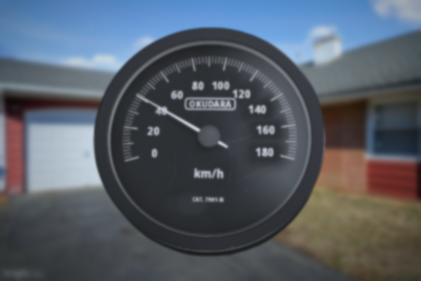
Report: 40 (km/h)
